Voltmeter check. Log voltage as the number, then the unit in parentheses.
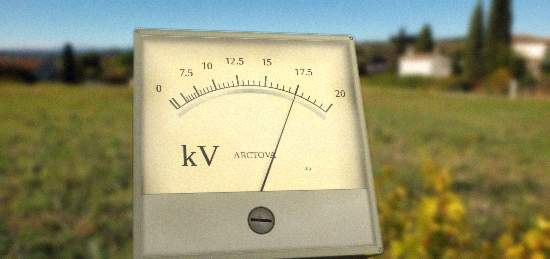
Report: 17.5 (kV)
